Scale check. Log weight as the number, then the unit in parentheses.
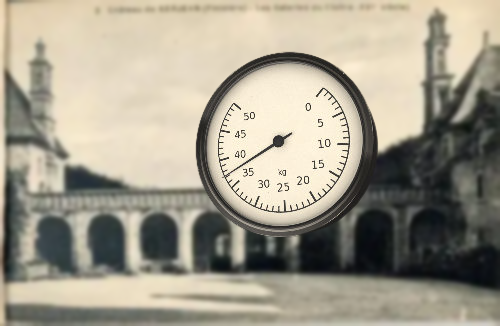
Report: 37 (kg)
